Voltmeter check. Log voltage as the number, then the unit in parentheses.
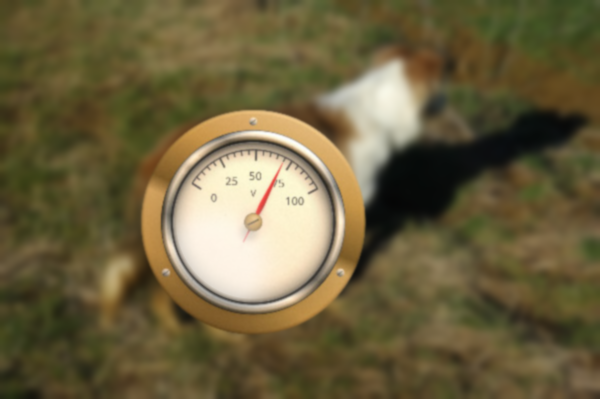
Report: 70 (V)
